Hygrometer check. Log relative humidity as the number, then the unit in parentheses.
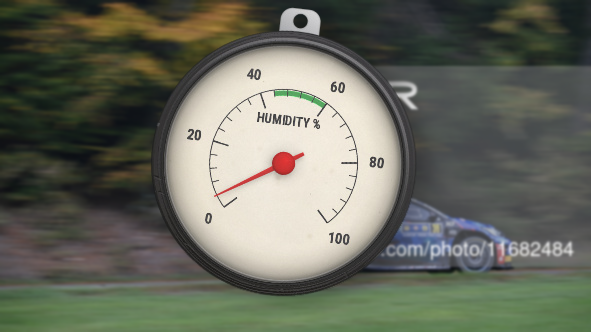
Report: 4 (%)
